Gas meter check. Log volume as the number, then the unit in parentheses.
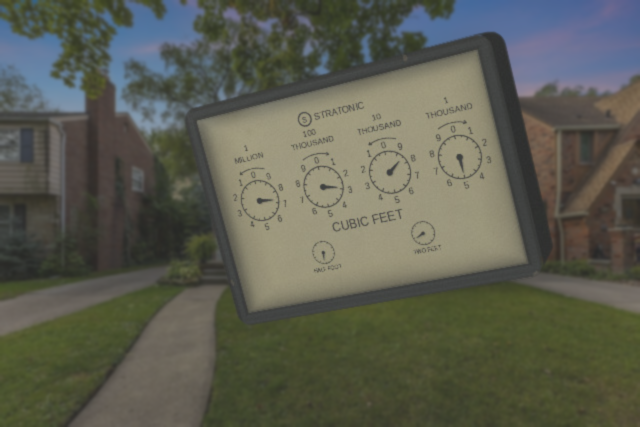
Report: 728500 (ft³)
